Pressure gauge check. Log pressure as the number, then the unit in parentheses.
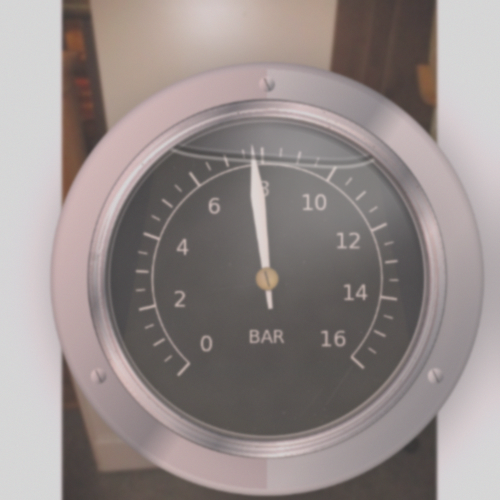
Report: 7.75 (bar)
